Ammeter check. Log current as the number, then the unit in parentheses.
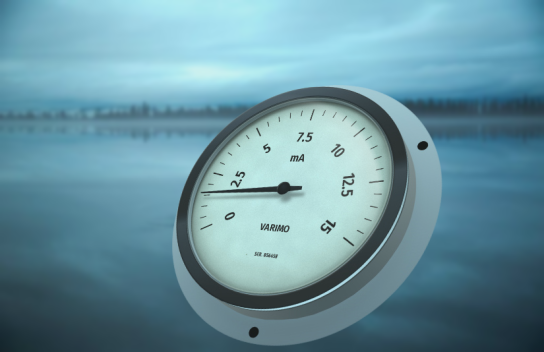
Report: 1.5 (mA)
